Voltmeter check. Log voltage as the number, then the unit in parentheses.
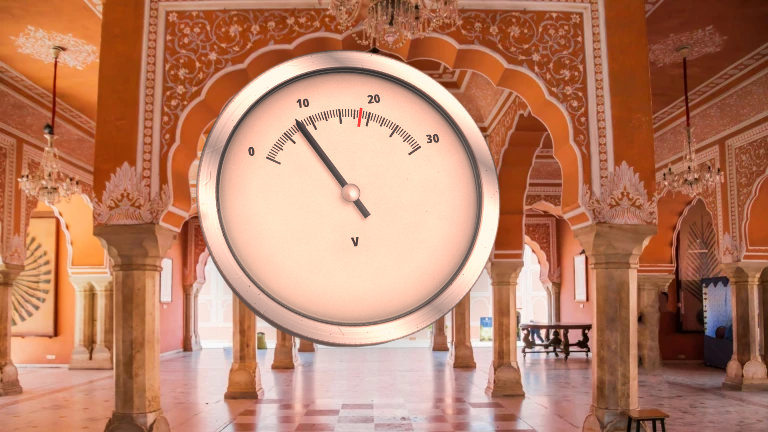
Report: 7.5 (V)
